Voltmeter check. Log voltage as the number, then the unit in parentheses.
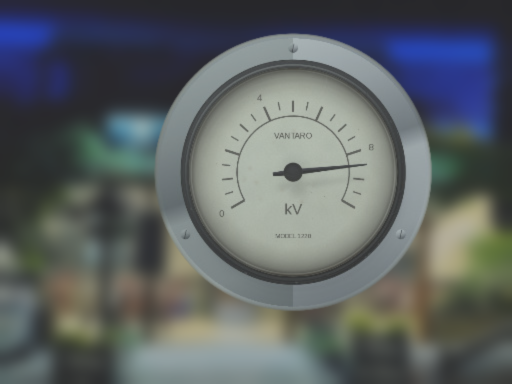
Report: 8.5 (kV)
